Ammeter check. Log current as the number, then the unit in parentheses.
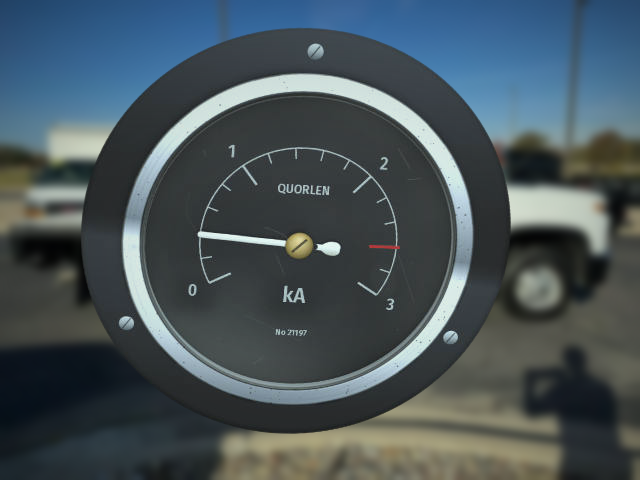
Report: 0.4 (kA)
